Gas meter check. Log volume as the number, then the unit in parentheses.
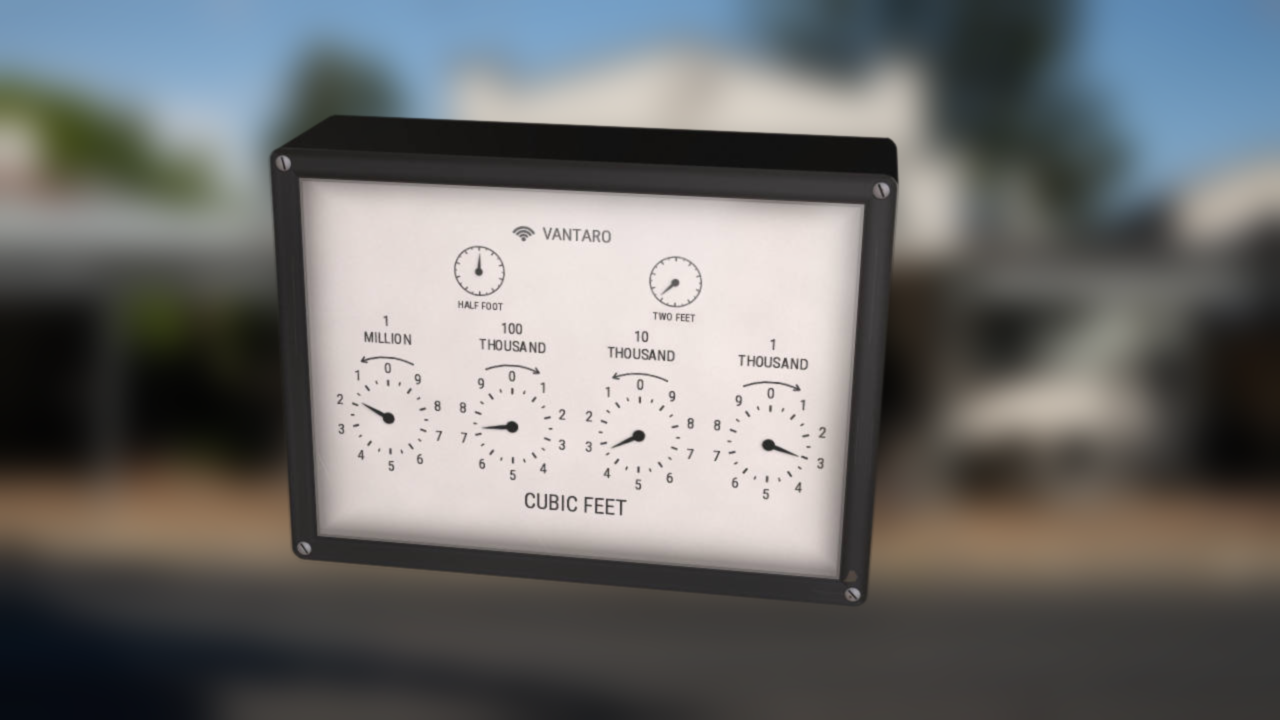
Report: 173300 (ft³)
